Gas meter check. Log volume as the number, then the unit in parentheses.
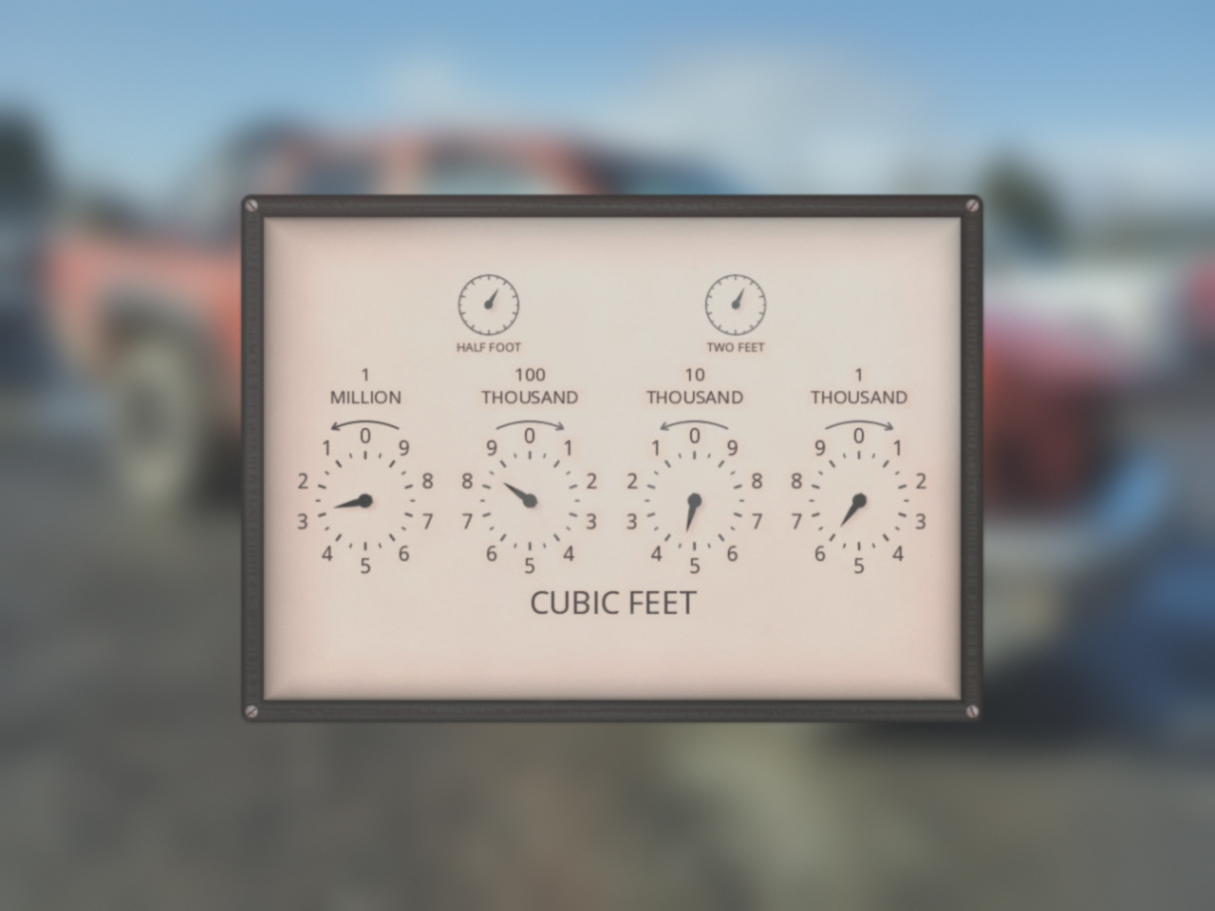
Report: 284600 (ft³)
